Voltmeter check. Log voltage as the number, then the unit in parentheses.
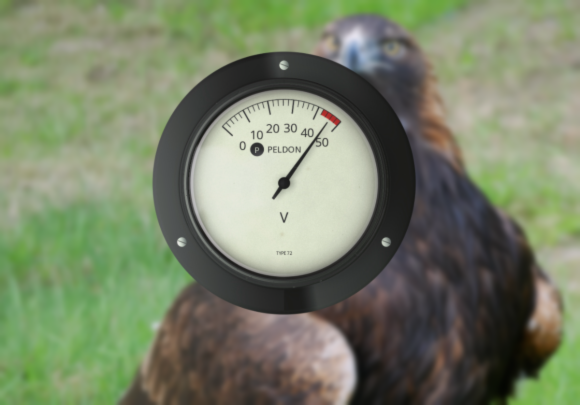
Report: 46 (V)
